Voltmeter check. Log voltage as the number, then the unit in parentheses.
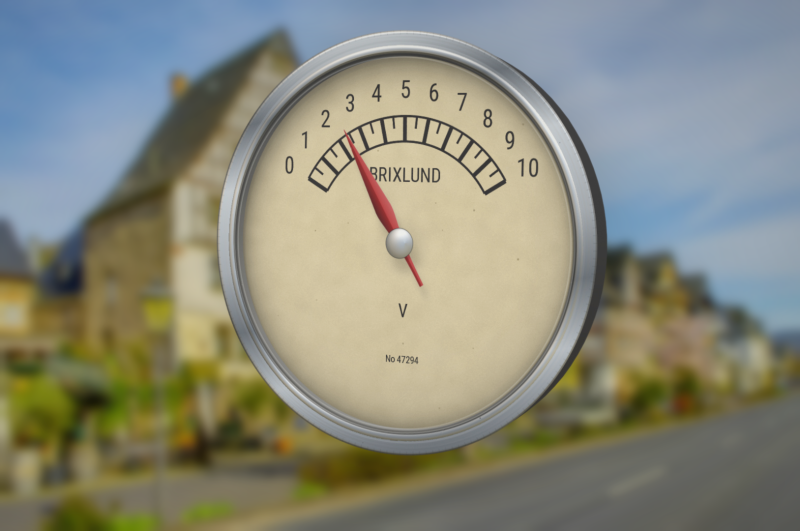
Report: 2.5 (V)
